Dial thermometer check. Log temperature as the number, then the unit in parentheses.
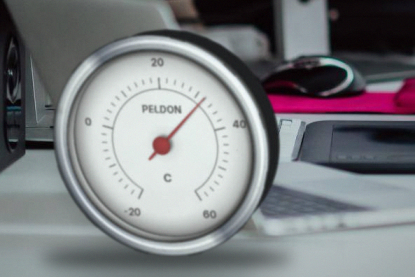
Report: 32 (°C)
